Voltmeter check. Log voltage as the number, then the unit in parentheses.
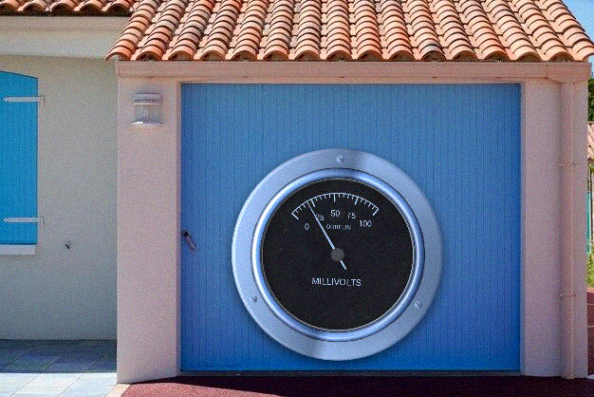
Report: 20 (mV)
